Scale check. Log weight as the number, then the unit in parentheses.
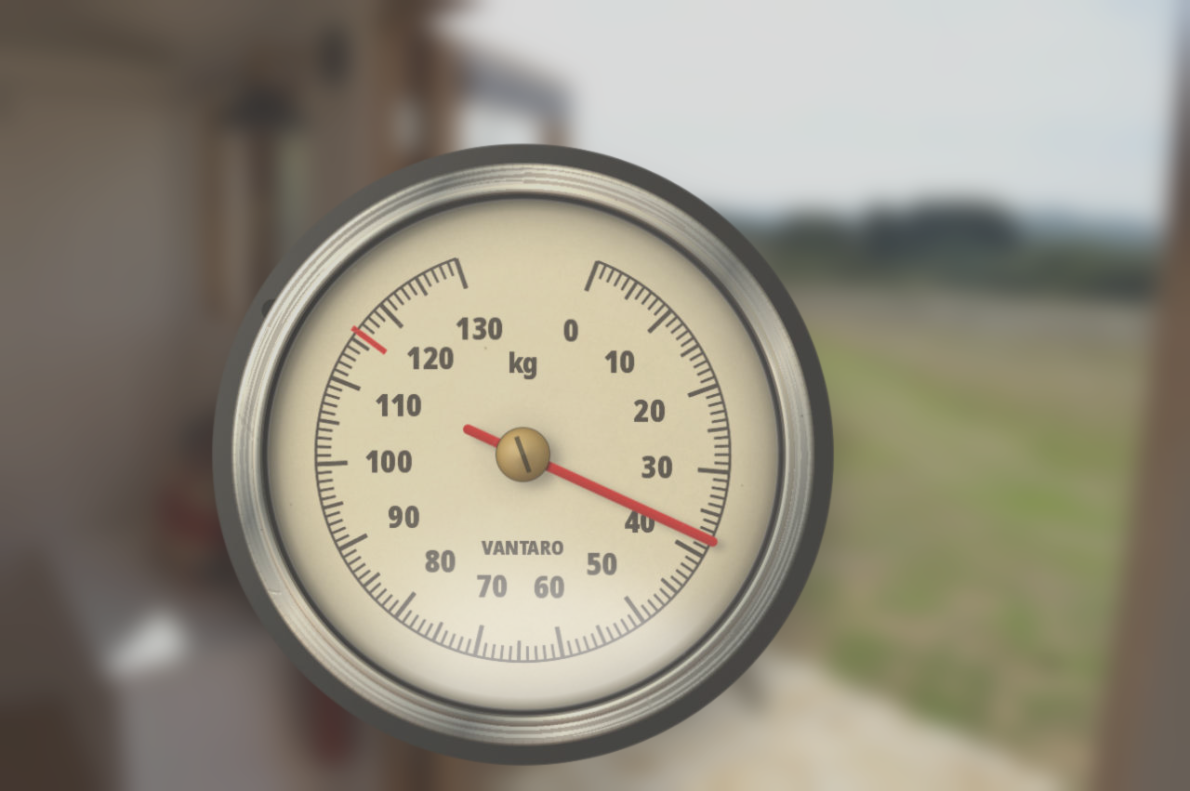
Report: 38 (kg)
